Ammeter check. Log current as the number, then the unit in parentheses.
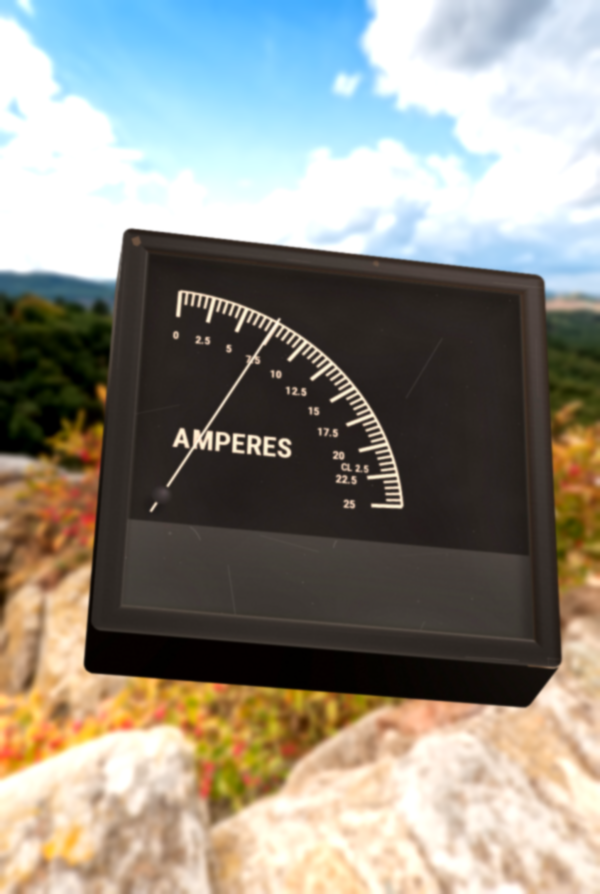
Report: 7.5 (A)
